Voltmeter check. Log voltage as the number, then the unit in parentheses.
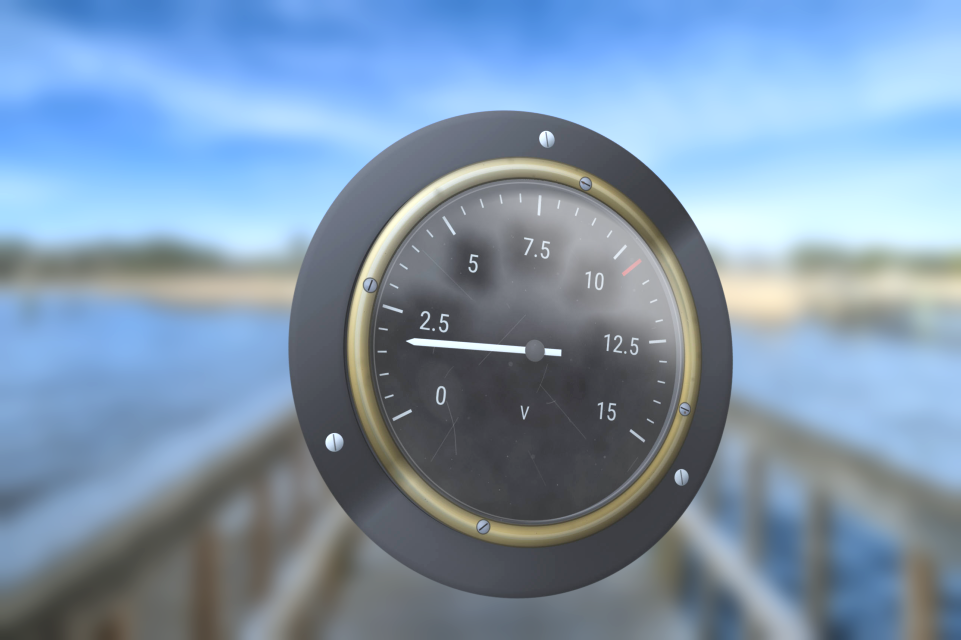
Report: 1.75 (V)
